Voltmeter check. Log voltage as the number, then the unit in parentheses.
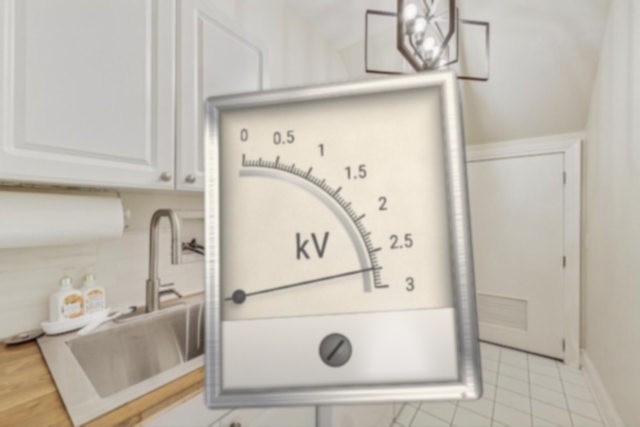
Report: 2.75 (kV)
